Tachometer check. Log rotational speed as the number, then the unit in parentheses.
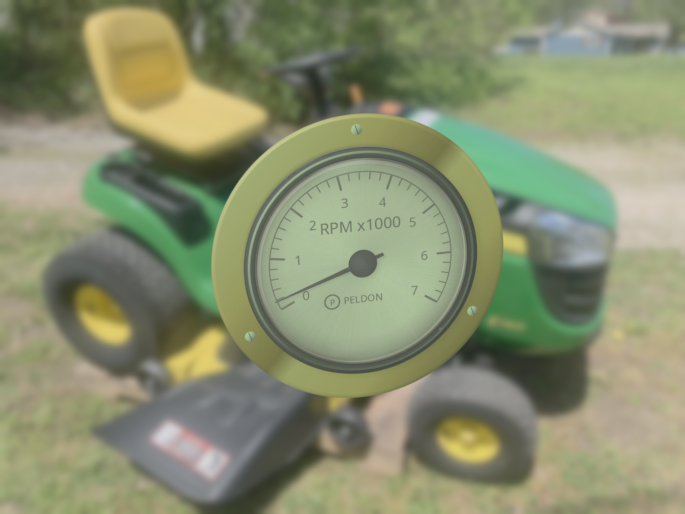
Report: 200 (rpm)
